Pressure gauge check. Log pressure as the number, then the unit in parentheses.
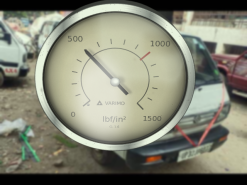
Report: 500 (psi)
